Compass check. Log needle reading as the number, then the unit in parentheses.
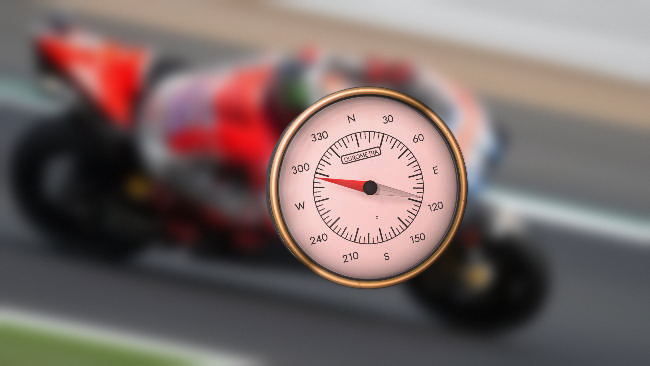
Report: 295 (°)
